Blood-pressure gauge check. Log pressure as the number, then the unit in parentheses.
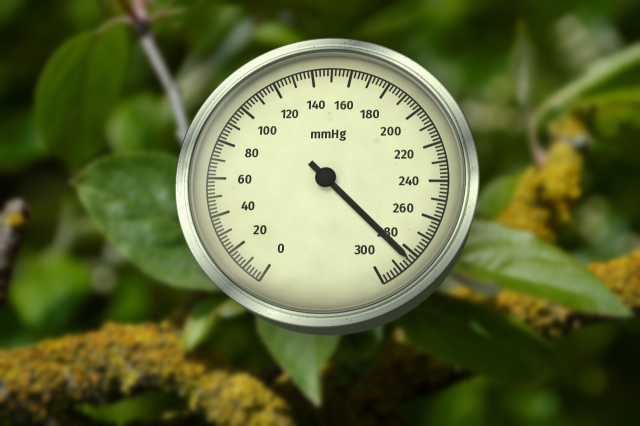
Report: 284 (mmHg)
